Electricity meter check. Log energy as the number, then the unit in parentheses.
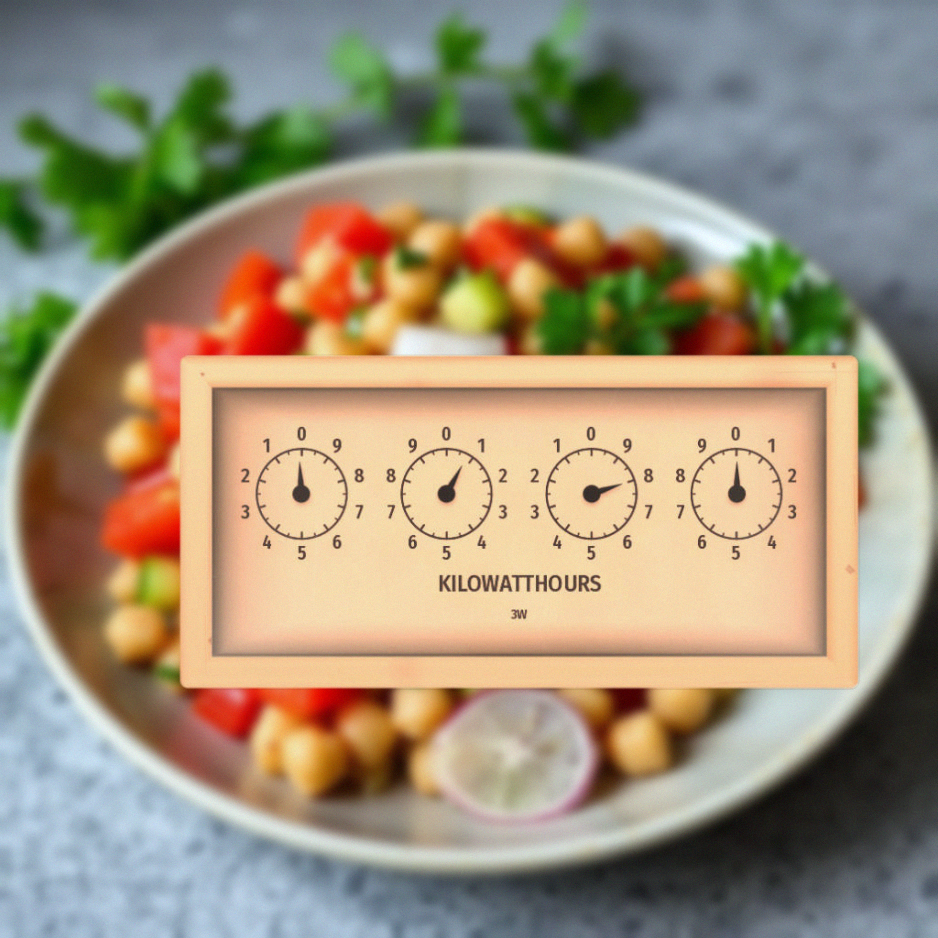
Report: 80 (kWh)
